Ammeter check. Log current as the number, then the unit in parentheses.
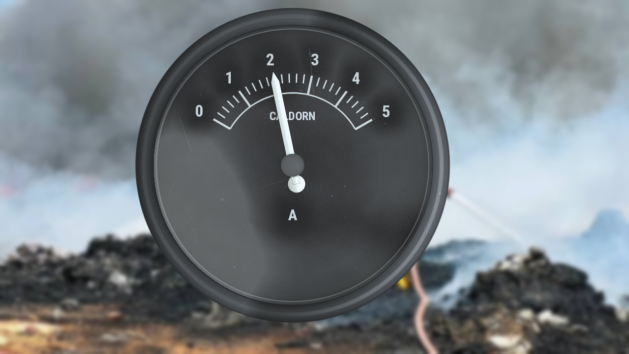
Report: 2 (A)
